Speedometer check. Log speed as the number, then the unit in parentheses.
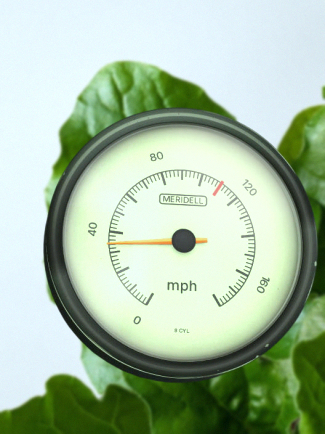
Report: 34 (mph)
